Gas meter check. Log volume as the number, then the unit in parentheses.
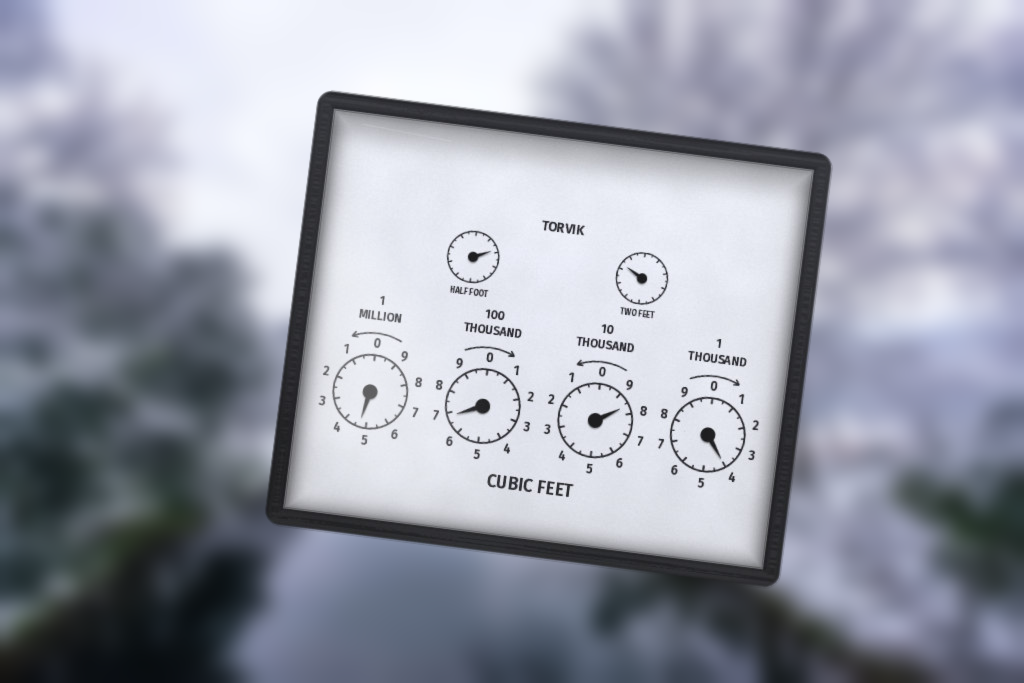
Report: 468400 (ft³)
